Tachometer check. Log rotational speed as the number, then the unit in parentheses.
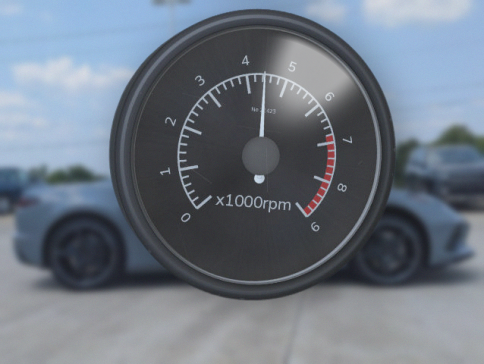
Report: 4400 (rpm)
